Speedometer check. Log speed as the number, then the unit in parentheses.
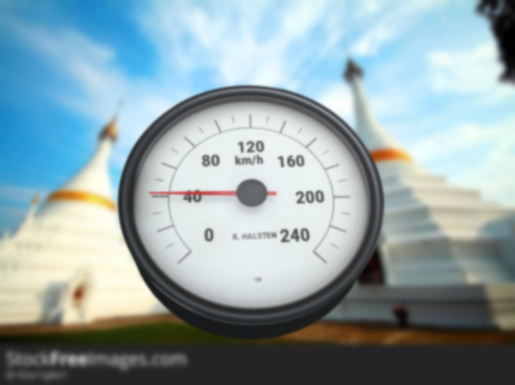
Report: 40 (km/h)
